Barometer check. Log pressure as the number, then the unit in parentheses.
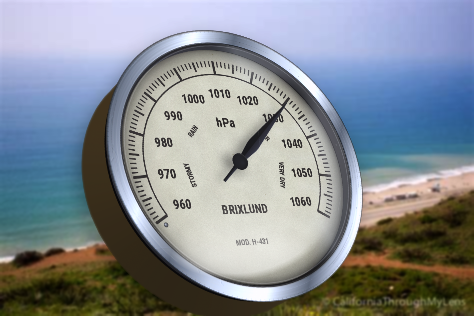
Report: 1030 (hPa)
